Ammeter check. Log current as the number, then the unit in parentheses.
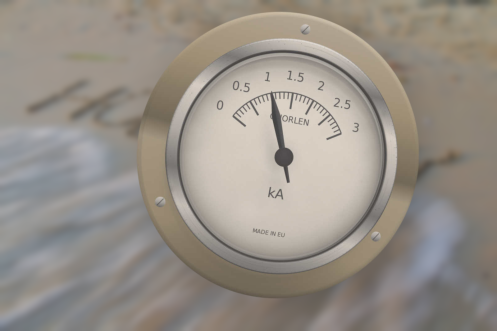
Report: 1 (kA)
